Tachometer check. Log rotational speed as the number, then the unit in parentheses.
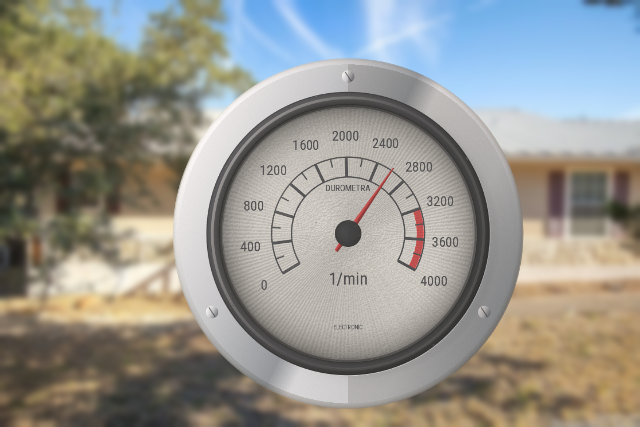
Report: 2600 (rpm)
